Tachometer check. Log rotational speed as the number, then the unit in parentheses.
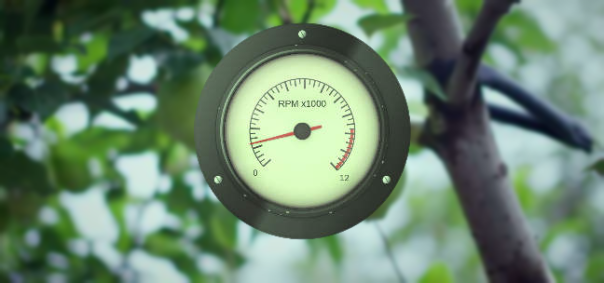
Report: 1250 (rpm)
